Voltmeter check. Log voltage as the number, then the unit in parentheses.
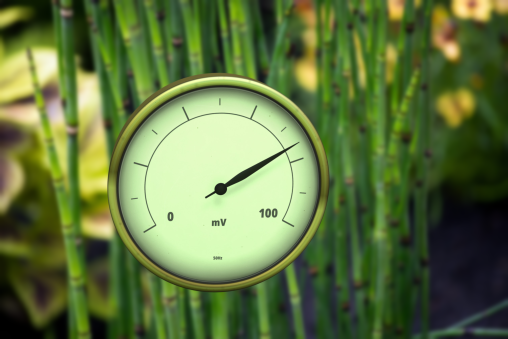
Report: 75 (mV)
